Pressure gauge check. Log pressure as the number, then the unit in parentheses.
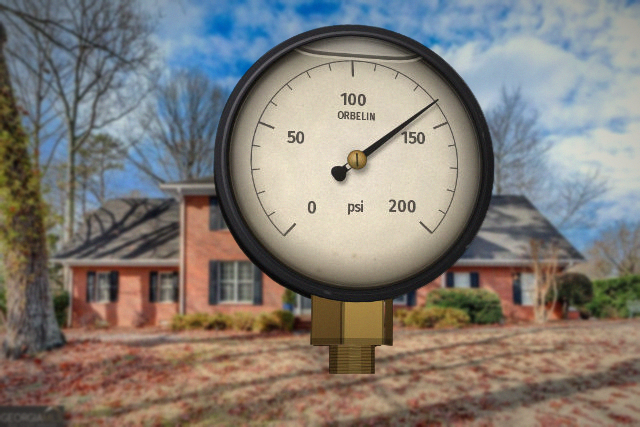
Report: 140 (psi)
